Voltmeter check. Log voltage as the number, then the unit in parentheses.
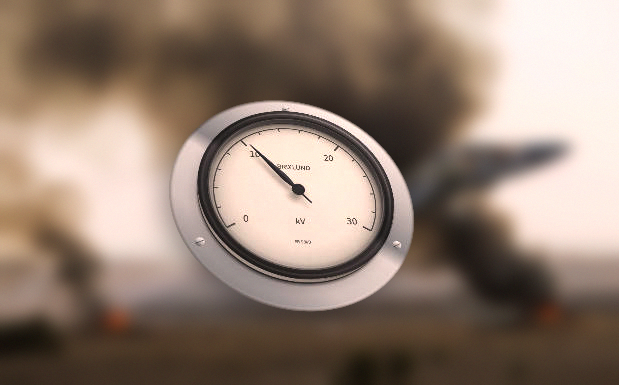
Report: 10 (kV)
